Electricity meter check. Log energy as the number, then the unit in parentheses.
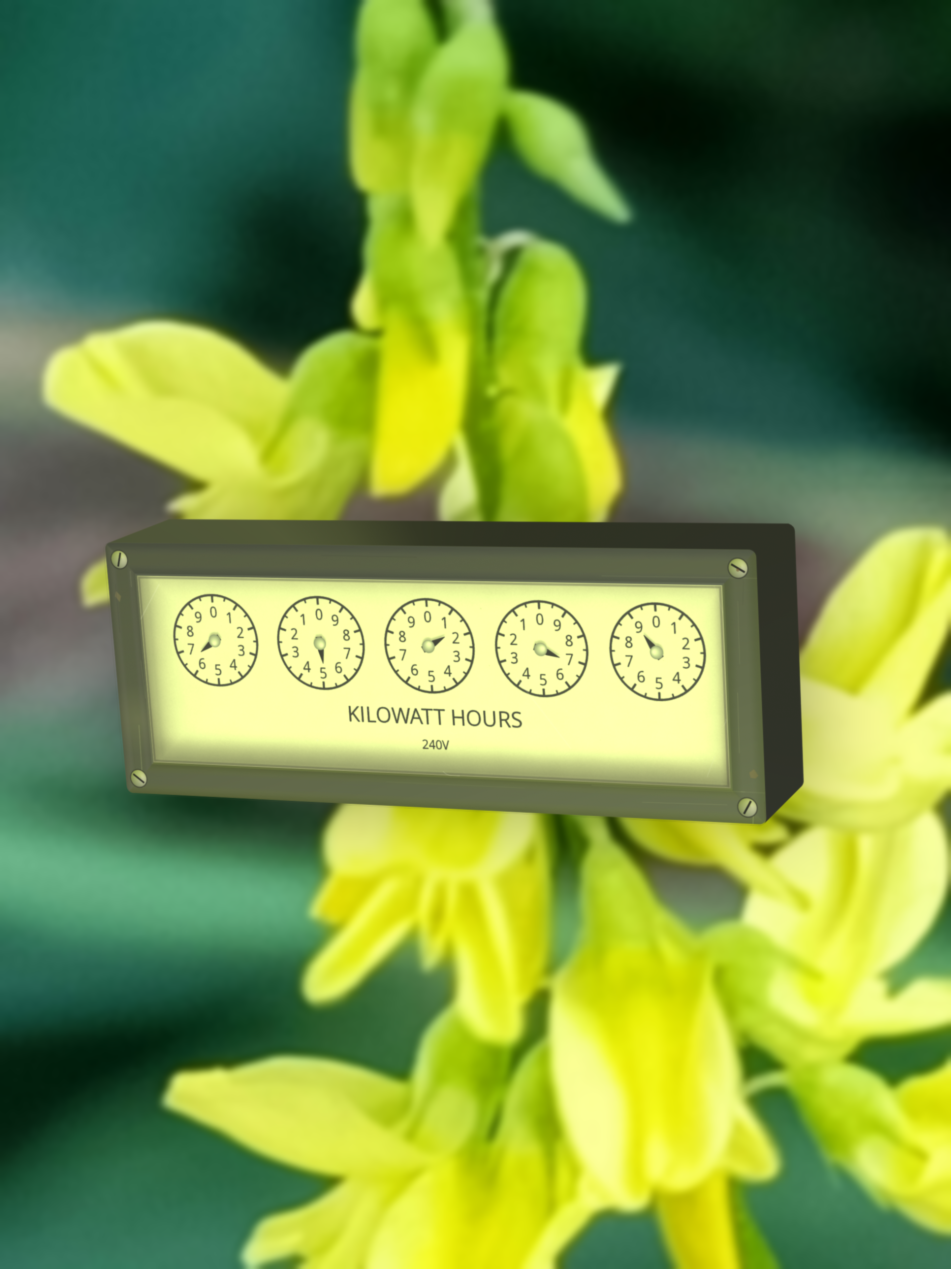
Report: 65169 (kWh)
